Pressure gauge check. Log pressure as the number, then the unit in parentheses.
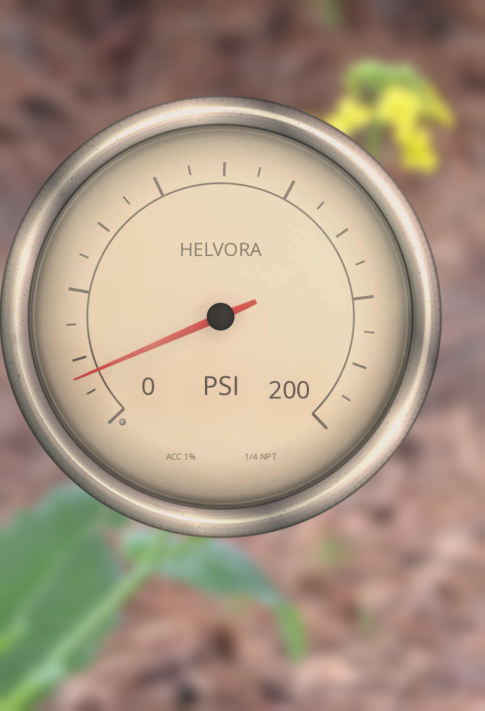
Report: 15 (psi)
